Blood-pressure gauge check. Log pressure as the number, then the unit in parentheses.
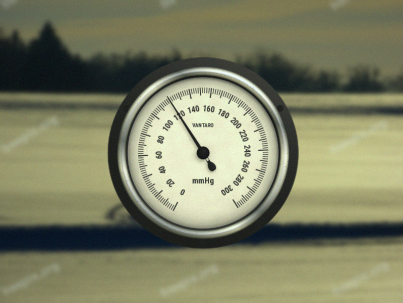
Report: 120 (mmHg)
